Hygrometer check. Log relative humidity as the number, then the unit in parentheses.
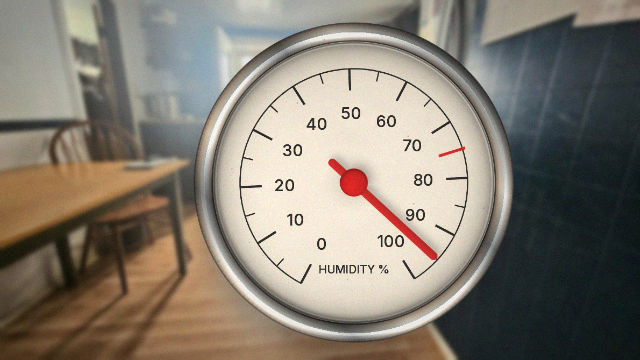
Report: 95 (%)
